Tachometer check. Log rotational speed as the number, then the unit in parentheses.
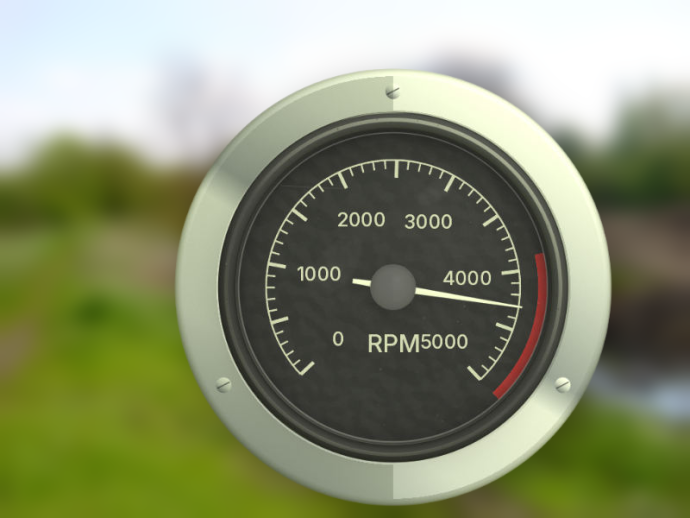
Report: 4300 (rpm)
